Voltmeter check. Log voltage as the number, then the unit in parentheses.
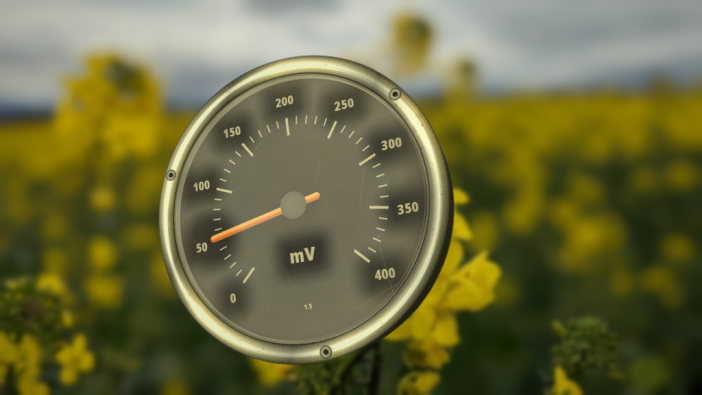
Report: 50 (mV)
